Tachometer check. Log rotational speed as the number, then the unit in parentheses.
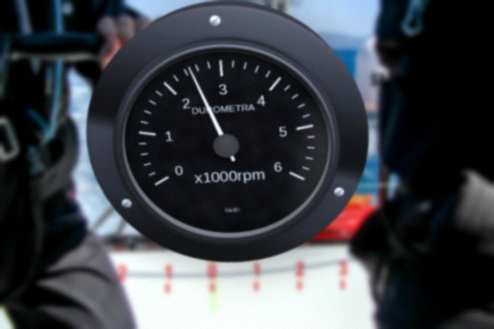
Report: 2500 (rpm)
